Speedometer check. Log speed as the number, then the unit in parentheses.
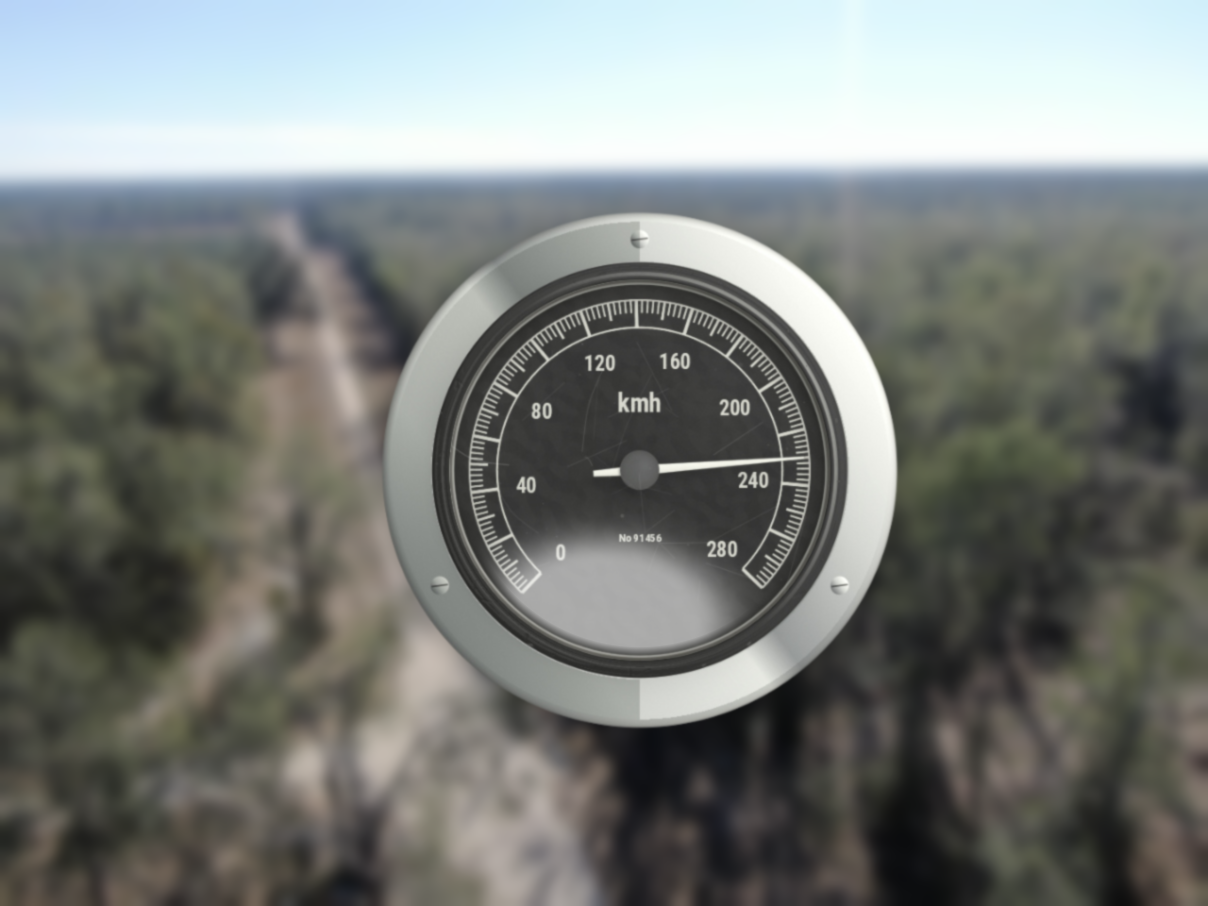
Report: 230 (km/h)
